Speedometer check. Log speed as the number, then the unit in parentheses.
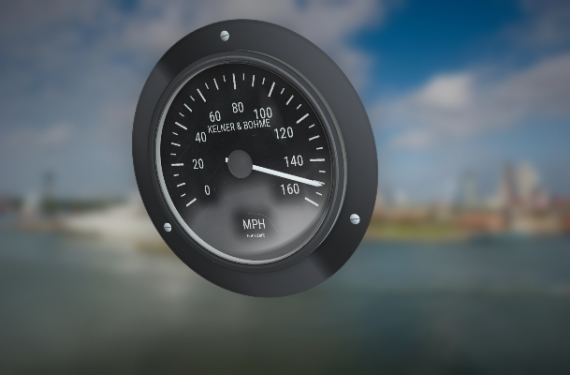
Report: 150 (mph)
